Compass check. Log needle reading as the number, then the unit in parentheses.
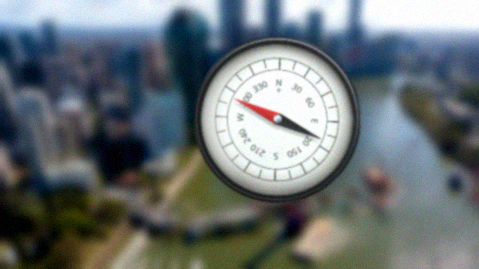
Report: 292.5 (°)
